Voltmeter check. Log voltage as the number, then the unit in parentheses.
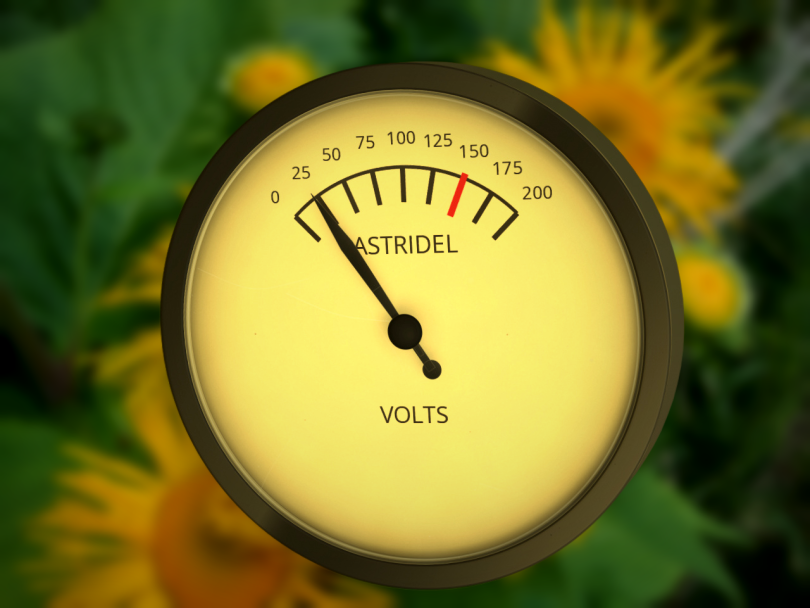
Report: 25 (V)
